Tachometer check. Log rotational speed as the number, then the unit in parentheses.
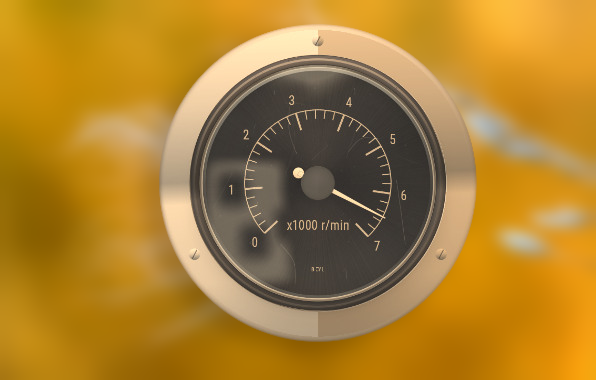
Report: 6500 (rpm)
